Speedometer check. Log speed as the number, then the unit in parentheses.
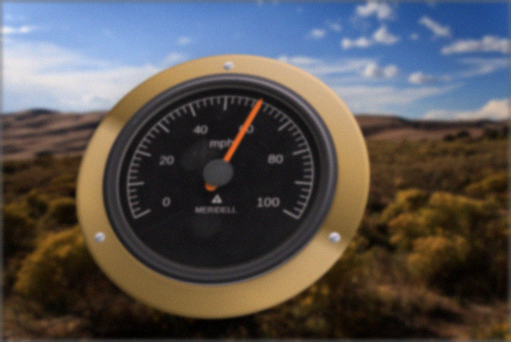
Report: 60 (mph)
